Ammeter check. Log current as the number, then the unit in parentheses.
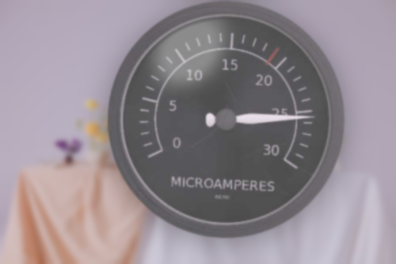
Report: 25.5 (µA)
